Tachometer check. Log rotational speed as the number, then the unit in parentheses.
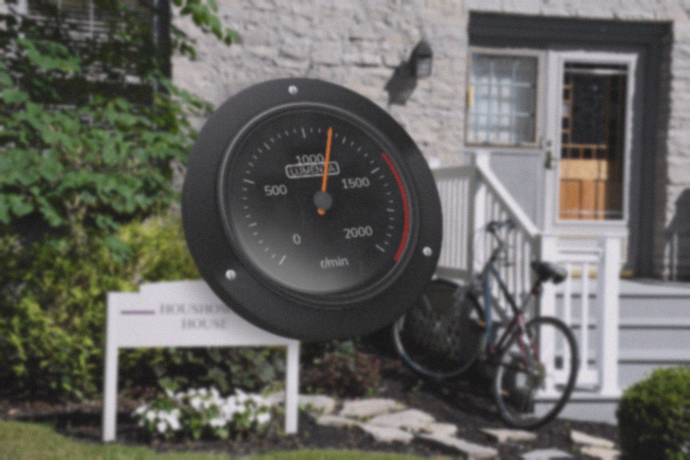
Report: 1150 (rpm)
